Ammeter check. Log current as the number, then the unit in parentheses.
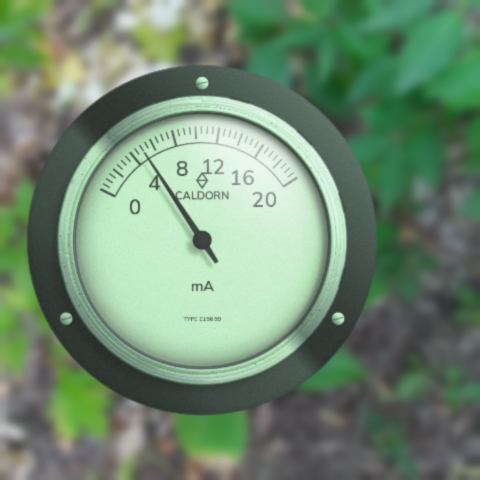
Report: 5 (mA)
